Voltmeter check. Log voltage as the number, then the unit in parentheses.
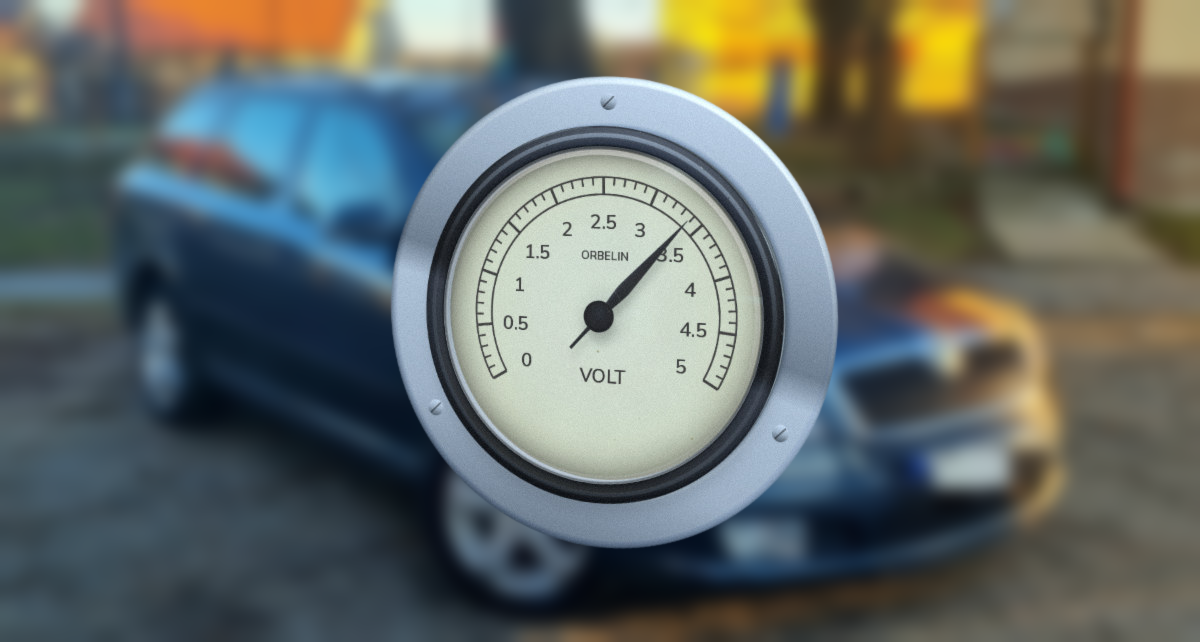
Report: 3.4 (V)
